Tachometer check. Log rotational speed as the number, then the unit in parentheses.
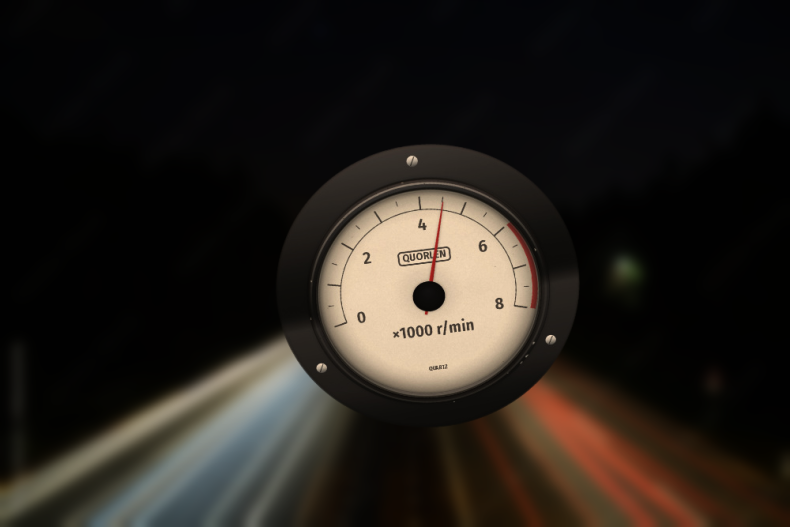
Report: 4500 (rpm)
